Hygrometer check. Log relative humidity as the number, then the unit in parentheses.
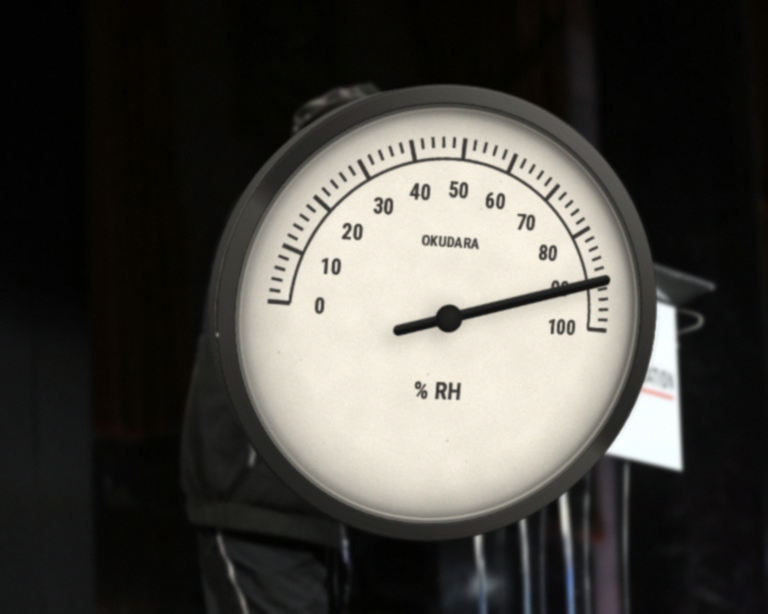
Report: 90 (%)
